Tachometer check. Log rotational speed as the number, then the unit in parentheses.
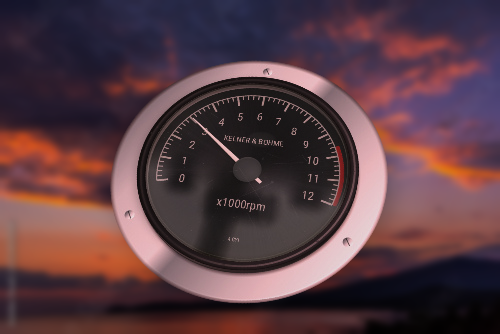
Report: 3000 (rpm)
